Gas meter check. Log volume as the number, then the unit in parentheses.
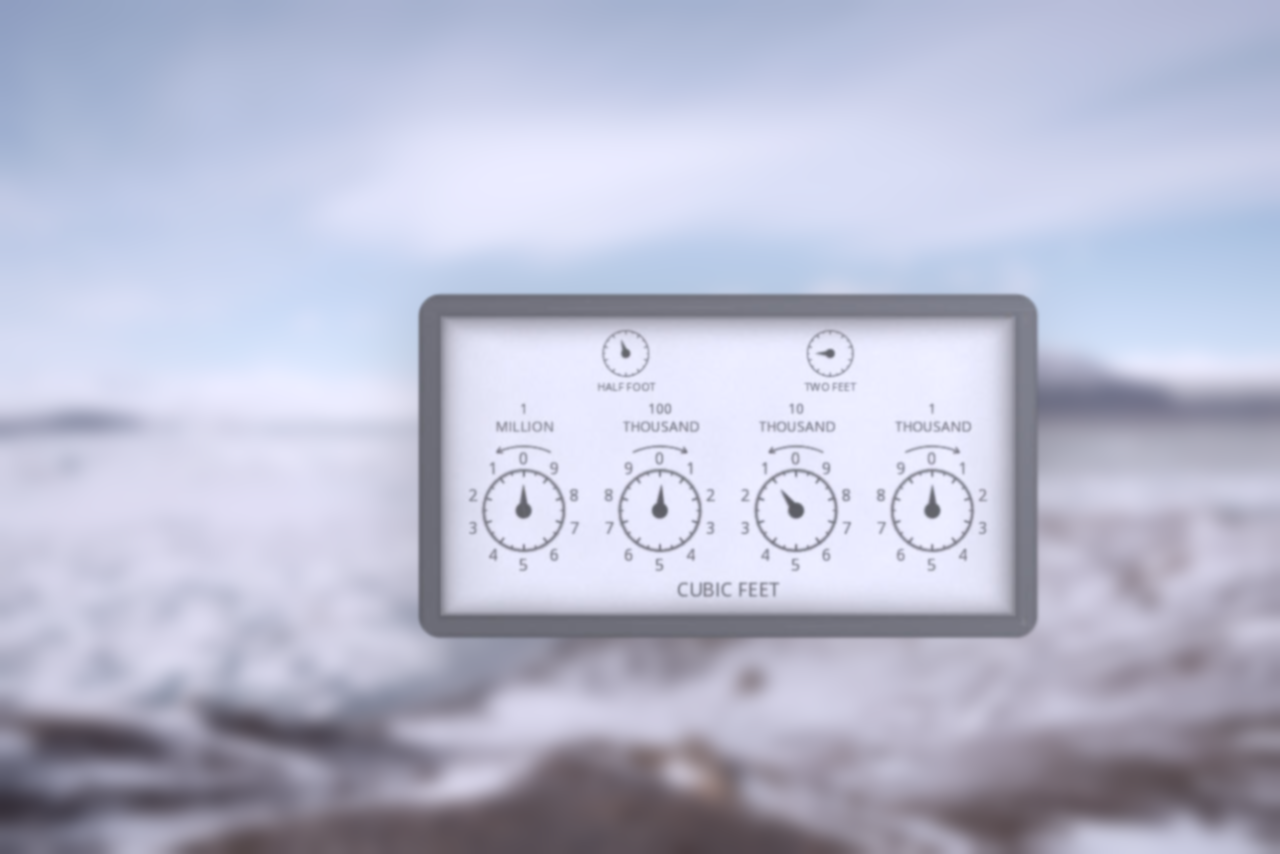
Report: 1000 (ft³)
